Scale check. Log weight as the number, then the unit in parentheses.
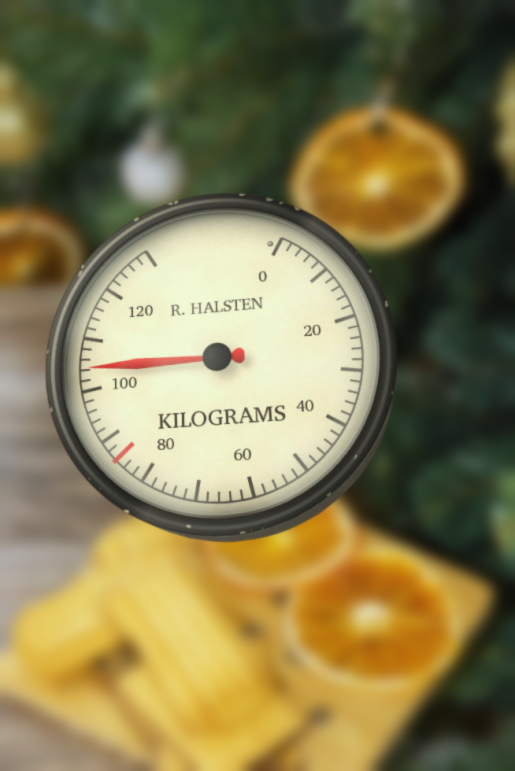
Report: 104 (kg)
